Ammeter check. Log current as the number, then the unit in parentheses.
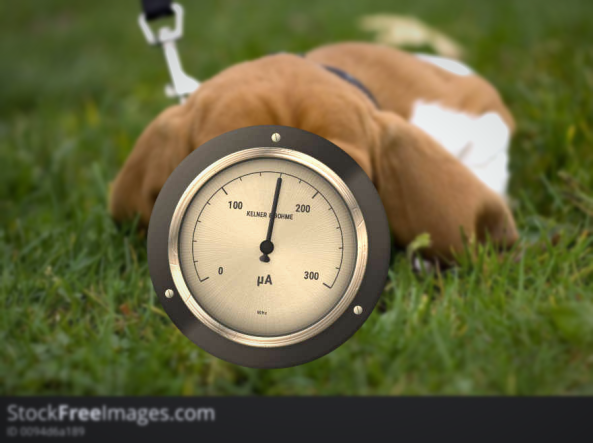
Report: 160 (µA)
